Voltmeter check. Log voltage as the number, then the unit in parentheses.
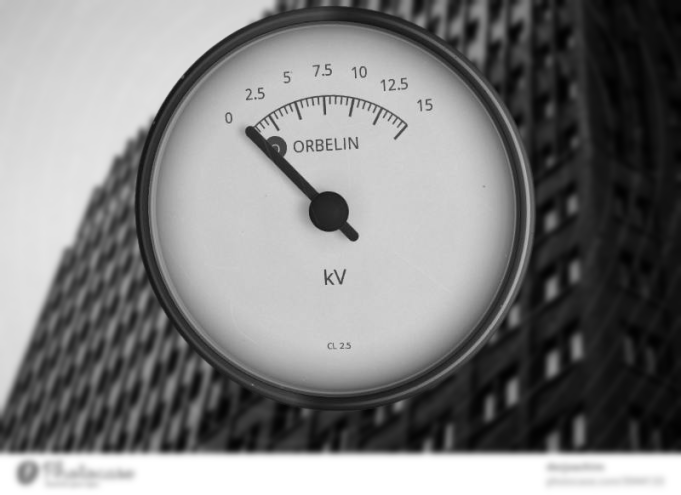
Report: 0.5 (kV)
